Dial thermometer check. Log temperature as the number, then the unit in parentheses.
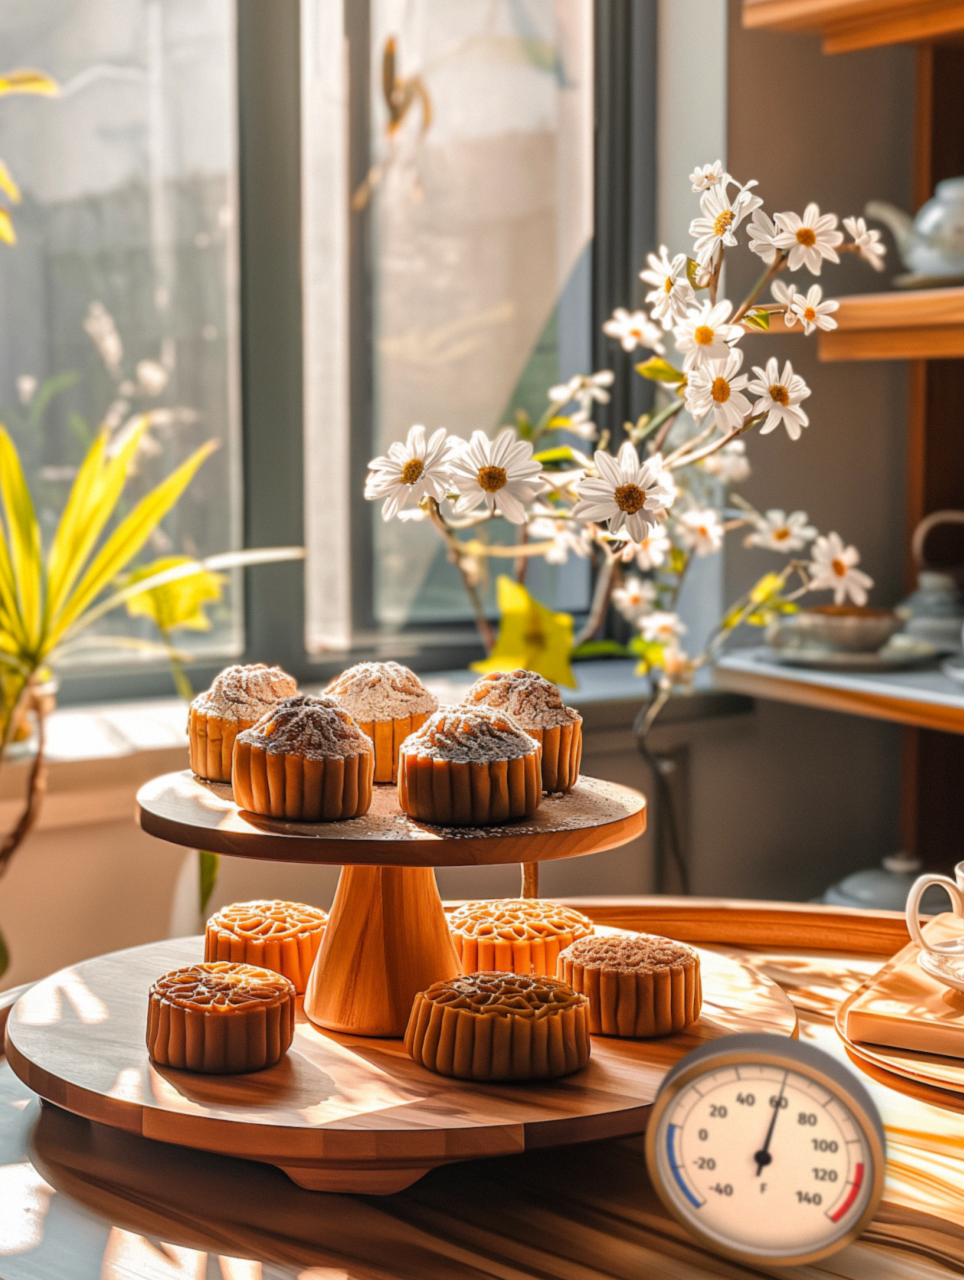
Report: 60 (°F)
